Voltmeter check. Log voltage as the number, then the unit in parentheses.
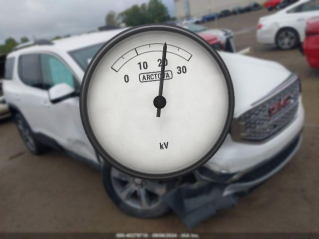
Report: 20 (kV)
